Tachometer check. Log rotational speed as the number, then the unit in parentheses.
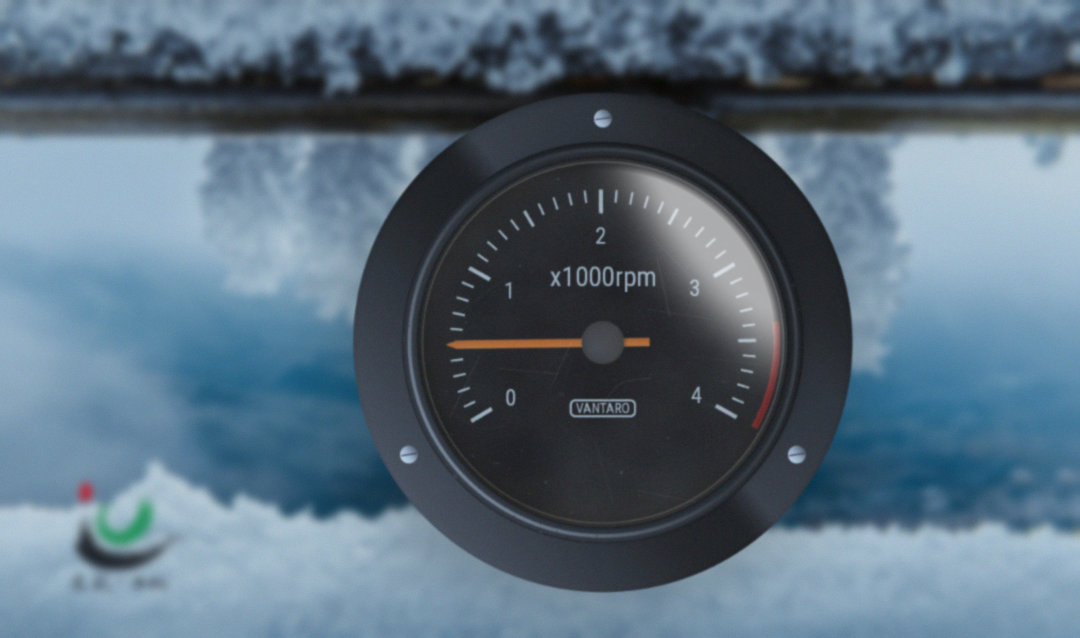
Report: 500 (rpm)
